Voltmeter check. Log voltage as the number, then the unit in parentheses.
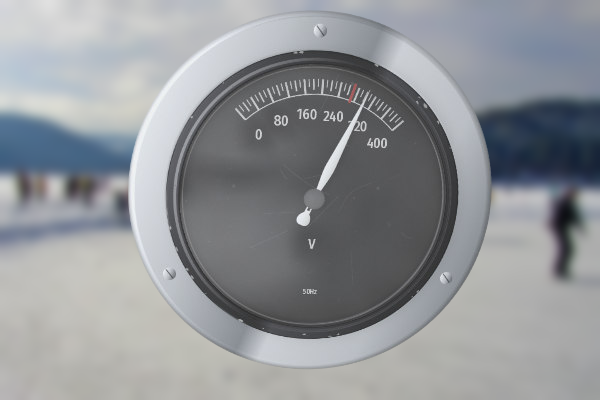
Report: 300 (V)
